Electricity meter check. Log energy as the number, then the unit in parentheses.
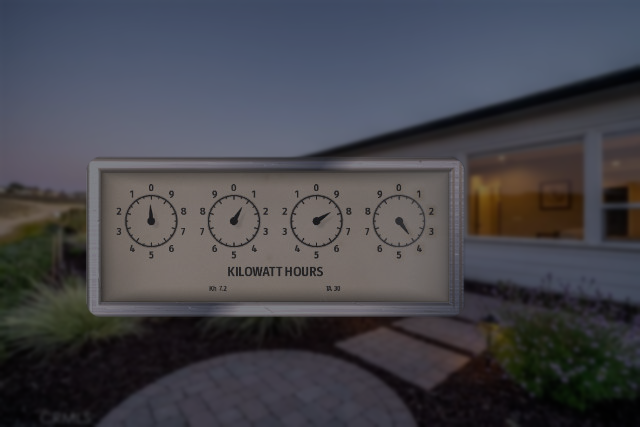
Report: 84 (kWh)
